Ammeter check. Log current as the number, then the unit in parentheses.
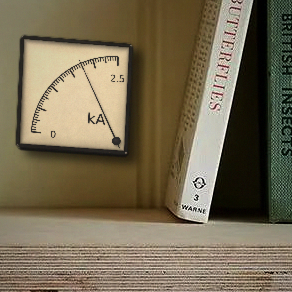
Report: 1.75 (kA)
